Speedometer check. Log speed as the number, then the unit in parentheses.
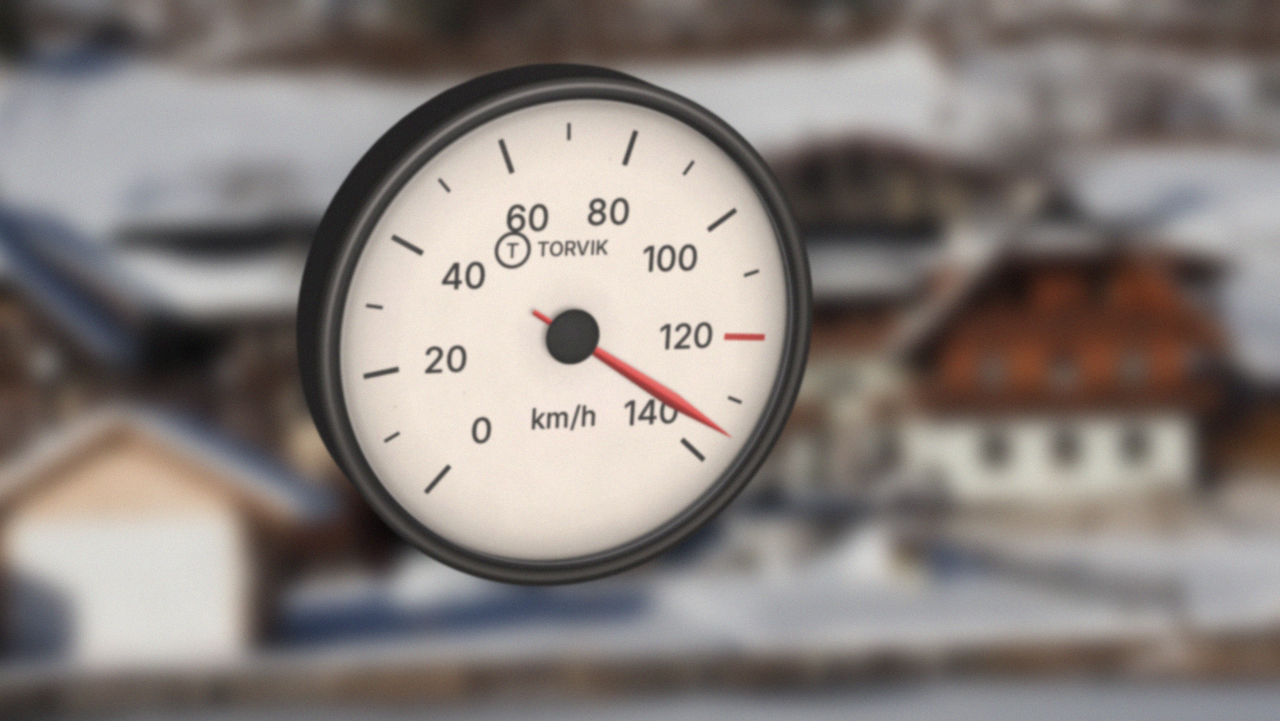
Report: 135 (km/h)
